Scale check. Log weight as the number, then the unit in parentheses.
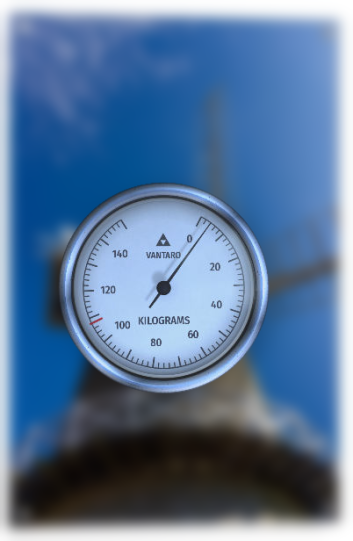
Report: 4 (kg)
